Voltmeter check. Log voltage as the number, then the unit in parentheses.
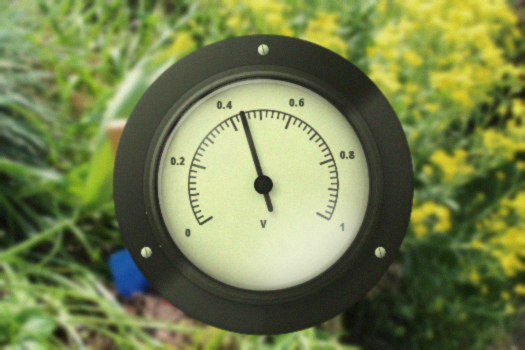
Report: 0.44 (V)
